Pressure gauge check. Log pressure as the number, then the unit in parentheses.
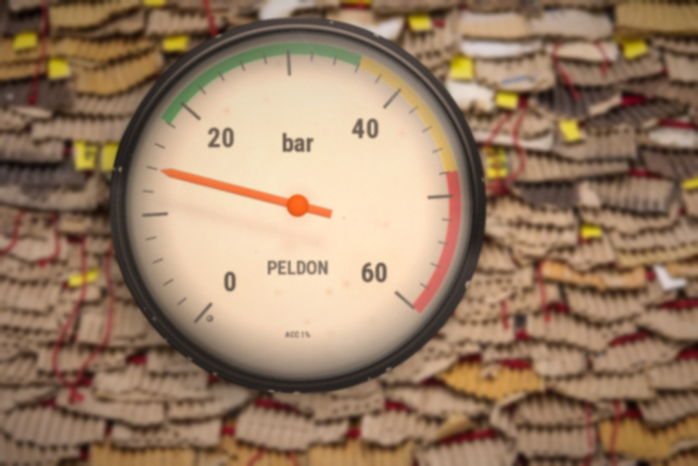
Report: 14 (bar)
